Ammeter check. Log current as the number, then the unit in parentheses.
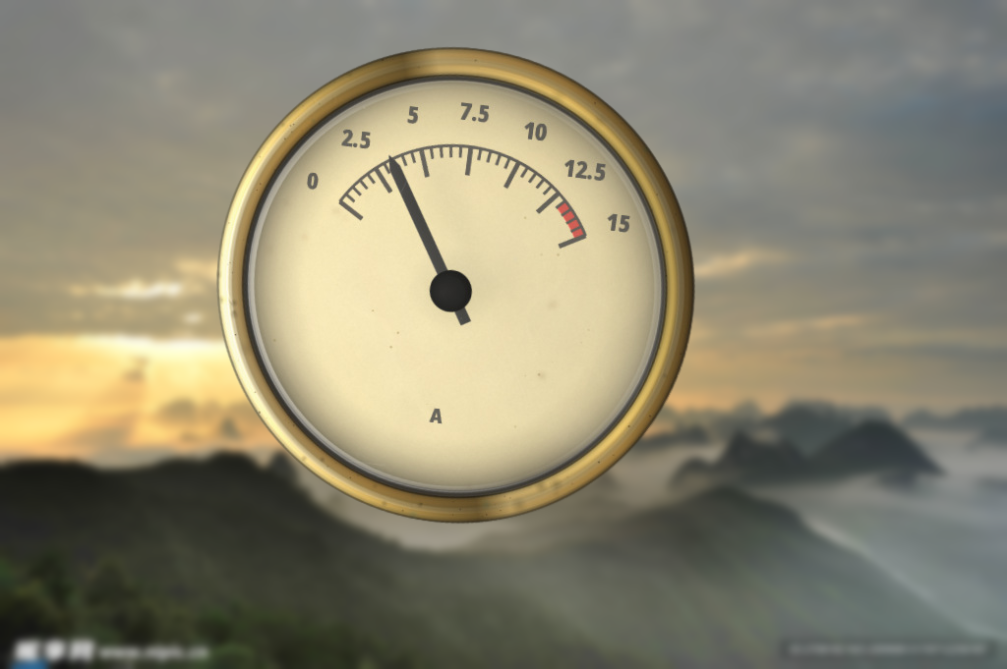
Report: 3.5 (A)
